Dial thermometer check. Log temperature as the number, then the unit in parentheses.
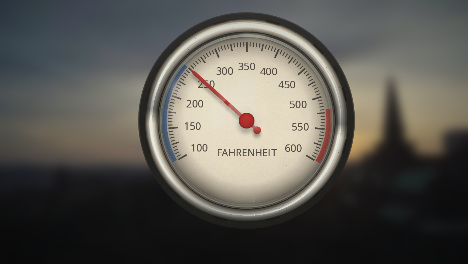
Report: 250 (°F)
